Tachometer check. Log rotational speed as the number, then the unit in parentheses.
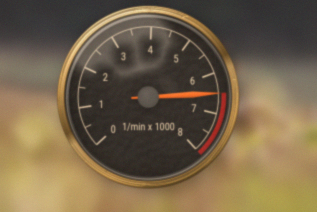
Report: 6500 (rpm)
